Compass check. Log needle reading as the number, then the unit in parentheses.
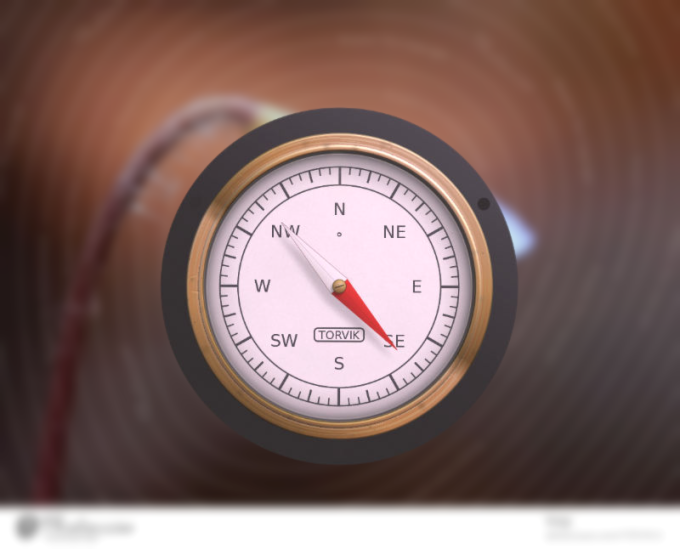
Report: 137.5 (°)
